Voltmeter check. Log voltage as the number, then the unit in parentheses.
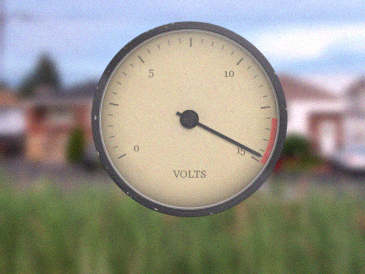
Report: 14.75 (V)
